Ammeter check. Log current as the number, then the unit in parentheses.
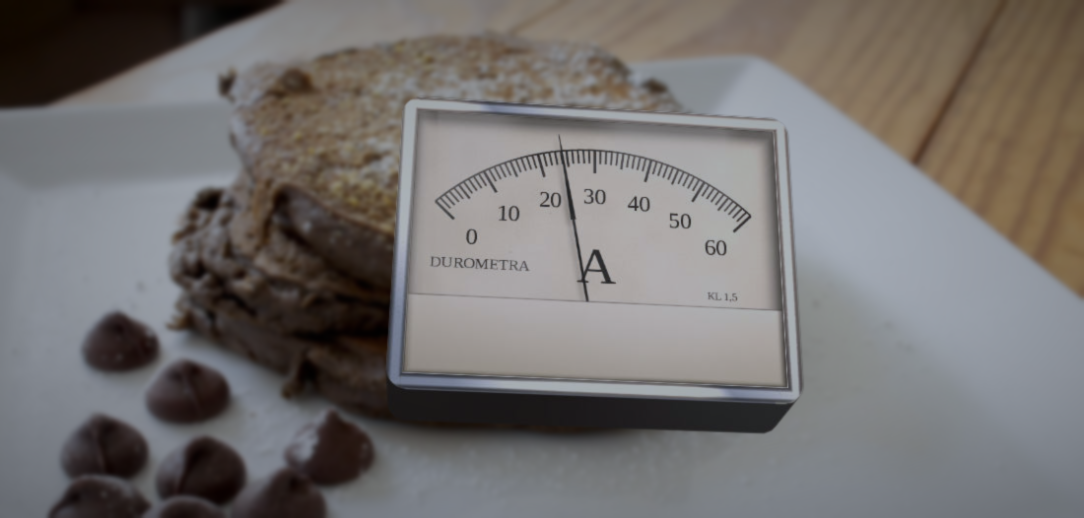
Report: 24 (A)
